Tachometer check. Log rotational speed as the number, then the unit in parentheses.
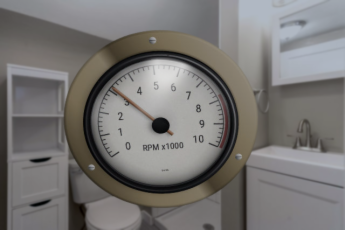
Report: 3200 (rpm)
